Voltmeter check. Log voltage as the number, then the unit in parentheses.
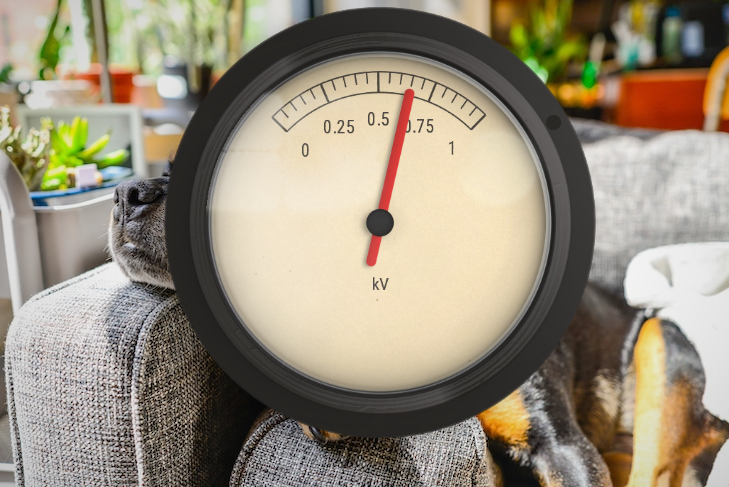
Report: 0.65 (kV)
